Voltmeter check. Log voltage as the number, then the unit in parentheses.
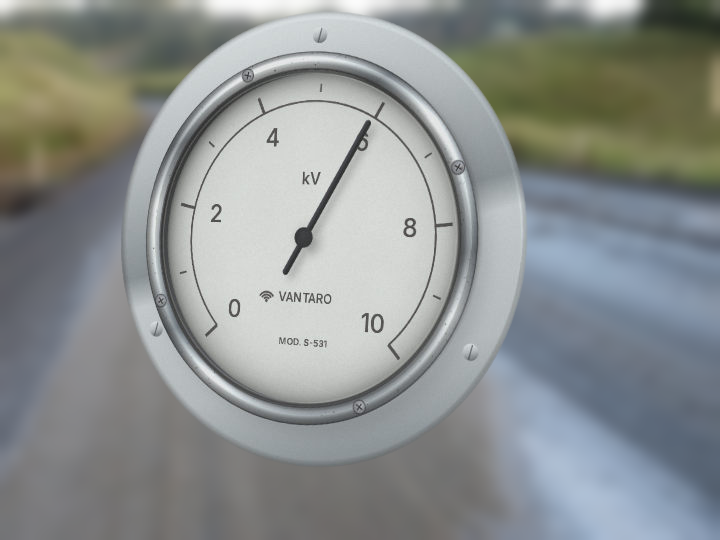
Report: 6 (kV)
